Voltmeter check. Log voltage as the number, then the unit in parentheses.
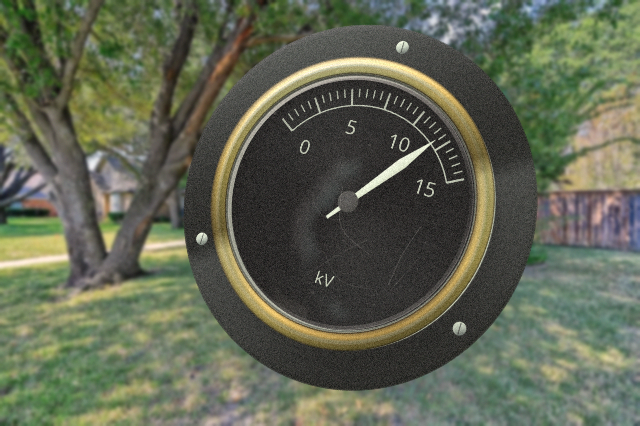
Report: 12 (kV)
